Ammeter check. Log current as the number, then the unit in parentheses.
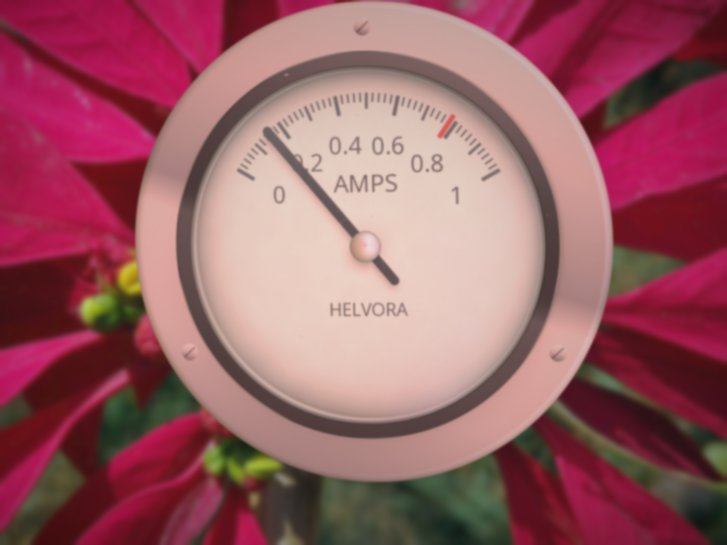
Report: 0.16 (A)
